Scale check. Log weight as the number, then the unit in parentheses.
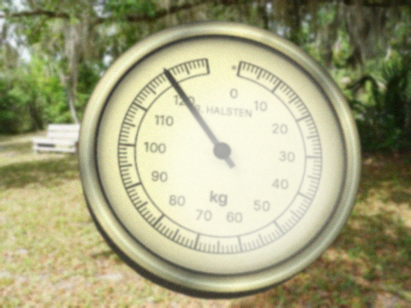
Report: 120 (kg)
